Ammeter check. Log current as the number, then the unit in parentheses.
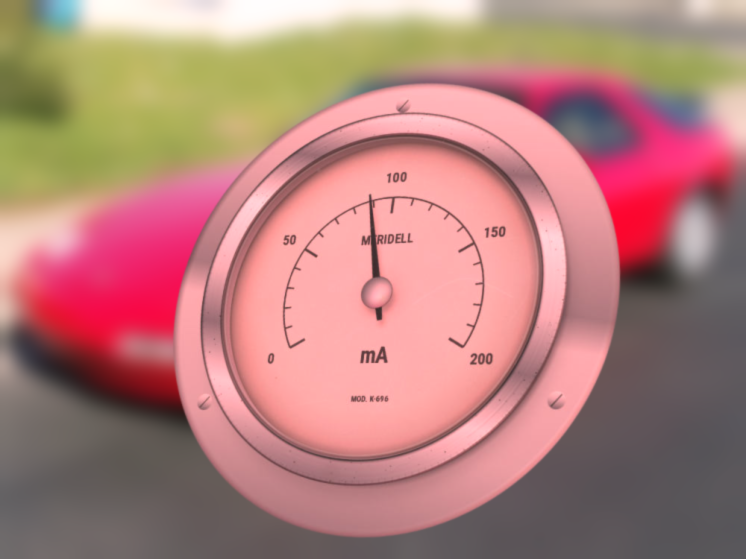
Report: 90 (mA)
